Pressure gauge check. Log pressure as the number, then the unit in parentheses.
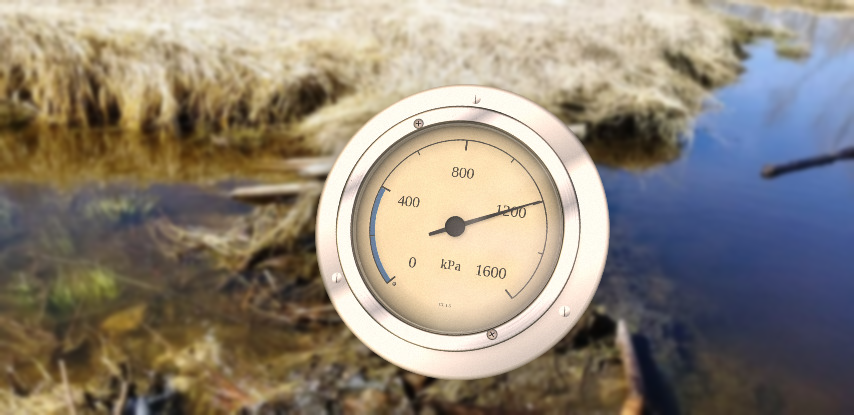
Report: 1200 (kPa)
